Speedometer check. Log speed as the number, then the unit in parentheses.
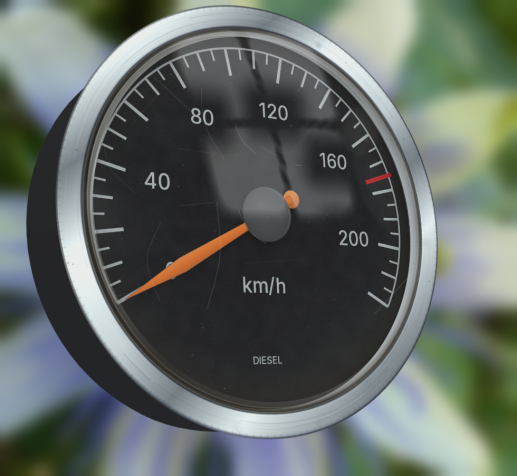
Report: 0 (km/h)
